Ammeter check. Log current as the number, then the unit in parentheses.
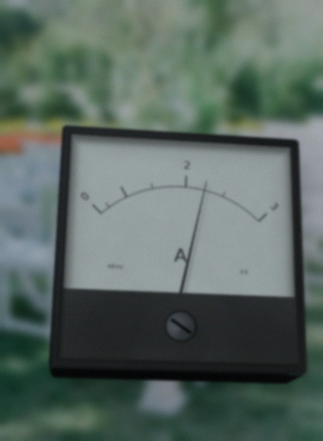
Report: 2.25 (A)
